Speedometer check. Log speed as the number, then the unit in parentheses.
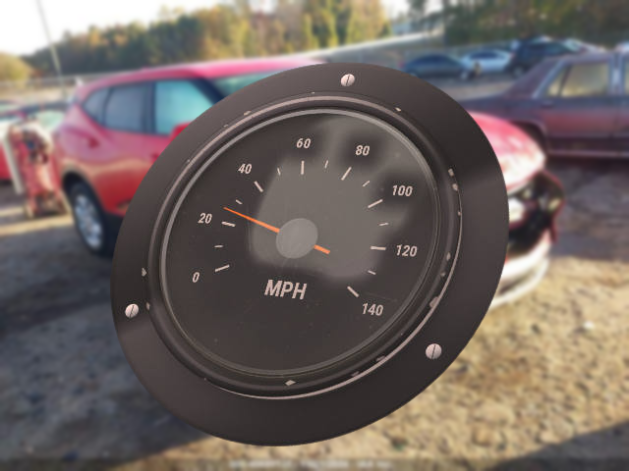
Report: 25 (mph)
